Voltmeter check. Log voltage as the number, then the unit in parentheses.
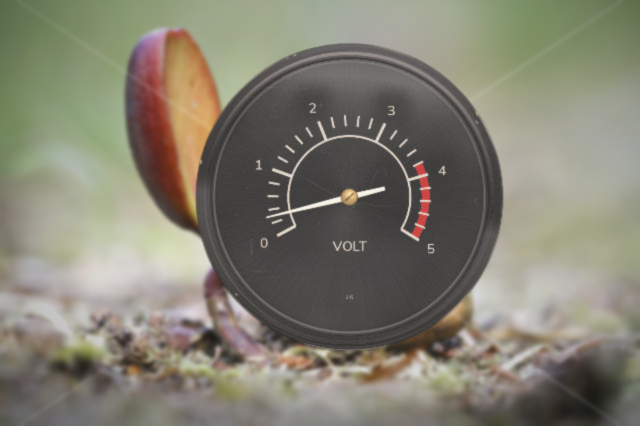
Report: 0.3 (V)
